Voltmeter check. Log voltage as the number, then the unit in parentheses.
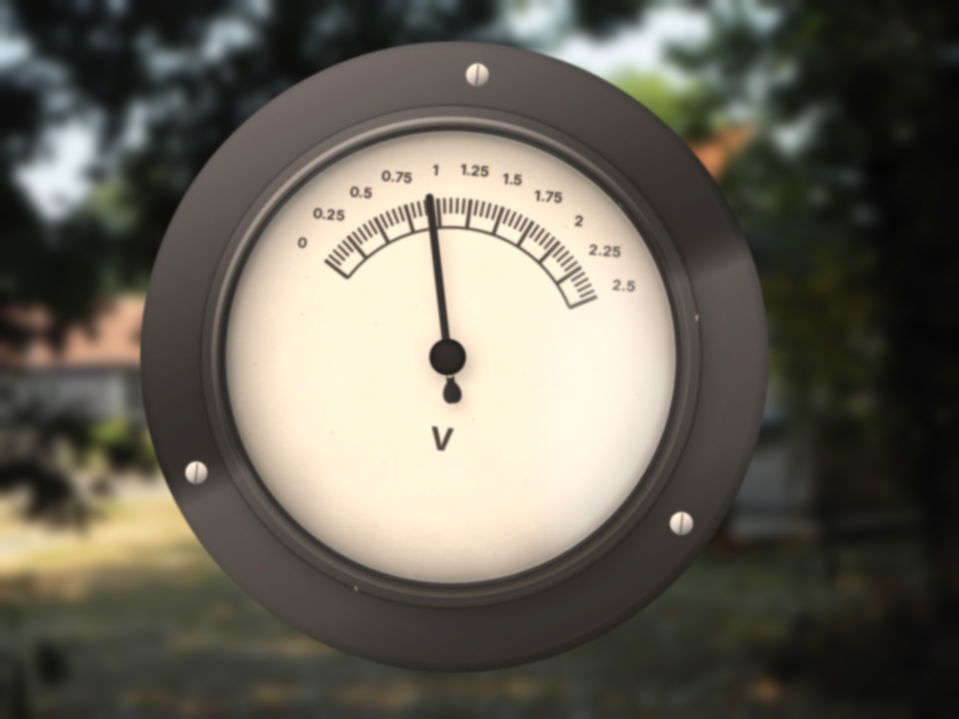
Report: 0.95 (V)
